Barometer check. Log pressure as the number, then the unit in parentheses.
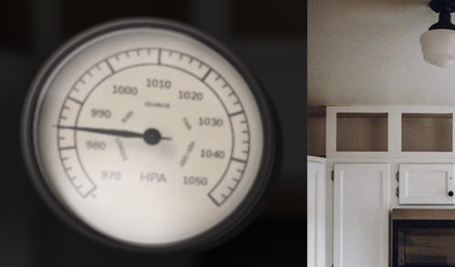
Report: 984 (hPa)
